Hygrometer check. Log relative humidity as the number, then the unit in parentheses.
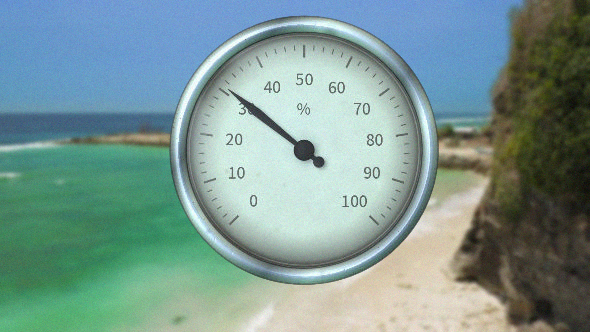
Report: 31 (%)
